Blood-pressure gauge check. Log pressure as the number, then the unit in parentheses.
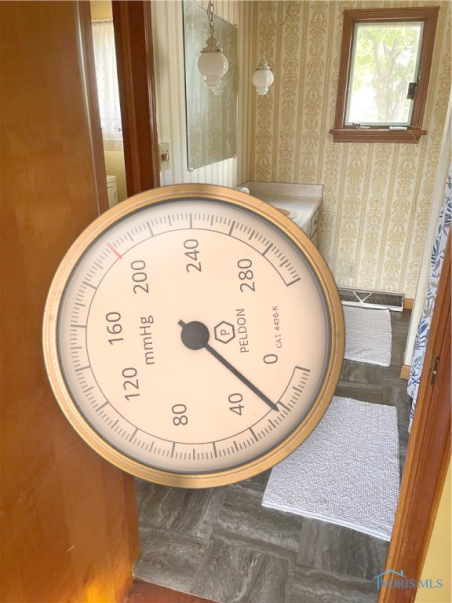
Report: 24 (mmHg)
